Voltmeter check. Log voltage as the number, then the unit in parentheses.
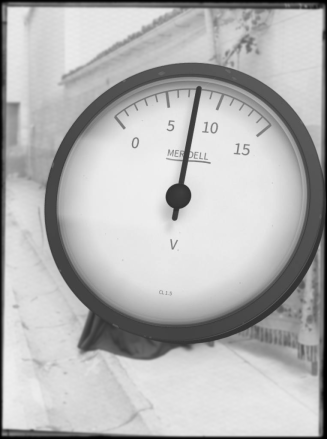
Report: 8 (V)
